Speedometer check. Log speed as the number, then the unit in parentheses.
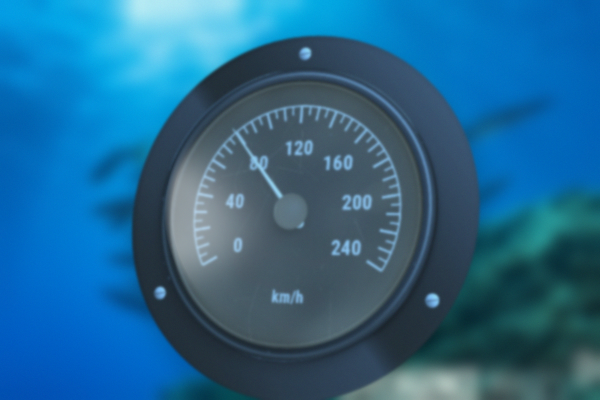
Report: 80 (km/h)
